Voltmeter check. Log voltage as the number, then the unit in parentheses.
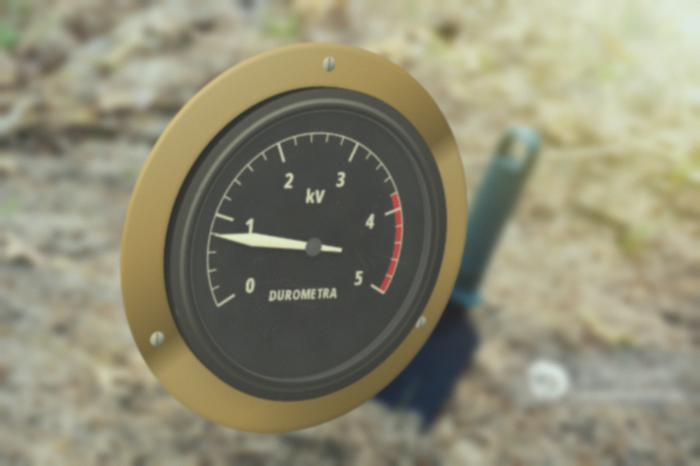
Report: 0.8 (kV)
